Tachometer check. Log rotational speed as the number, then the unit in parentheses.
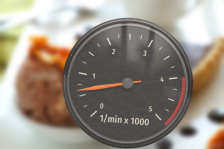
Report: 625 (rpm)
